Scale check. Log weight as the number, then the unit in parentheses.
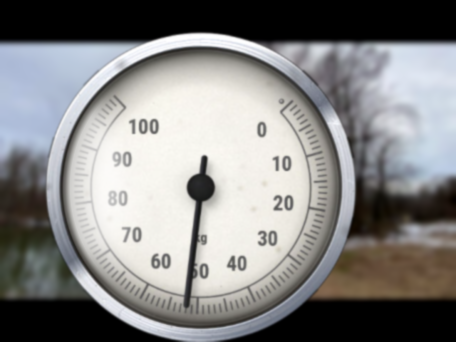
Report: 52 (kg)
